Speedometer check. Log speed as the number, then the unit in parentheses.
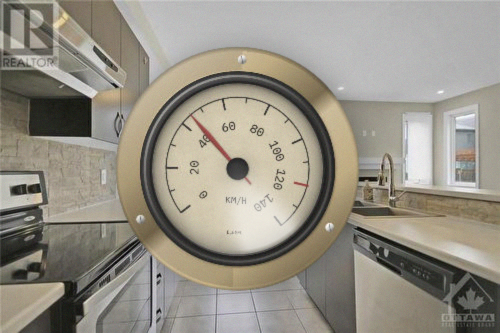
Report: 45 (km/h)
